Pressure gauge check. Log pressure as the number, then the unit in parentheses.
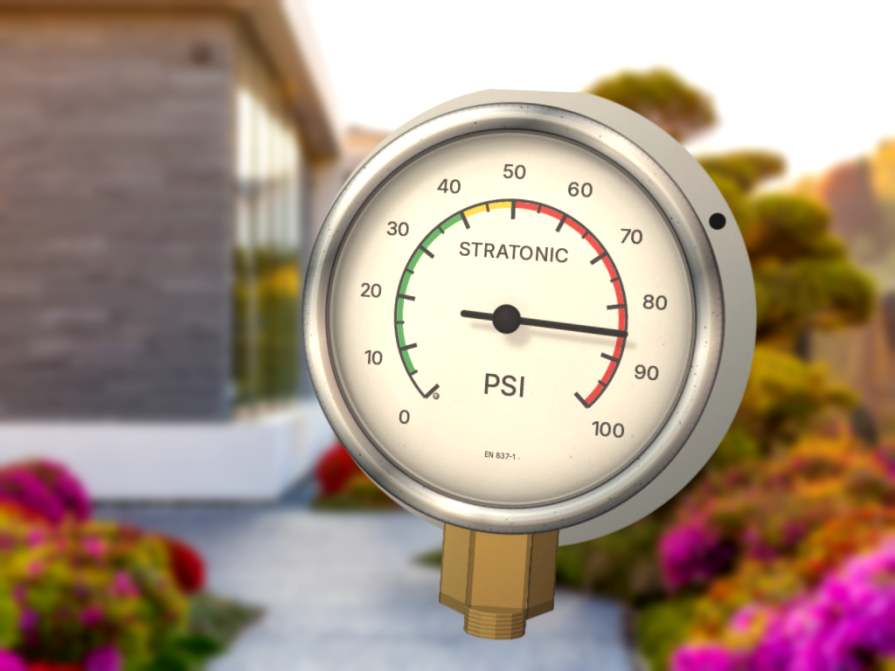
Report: 85 (psi)
